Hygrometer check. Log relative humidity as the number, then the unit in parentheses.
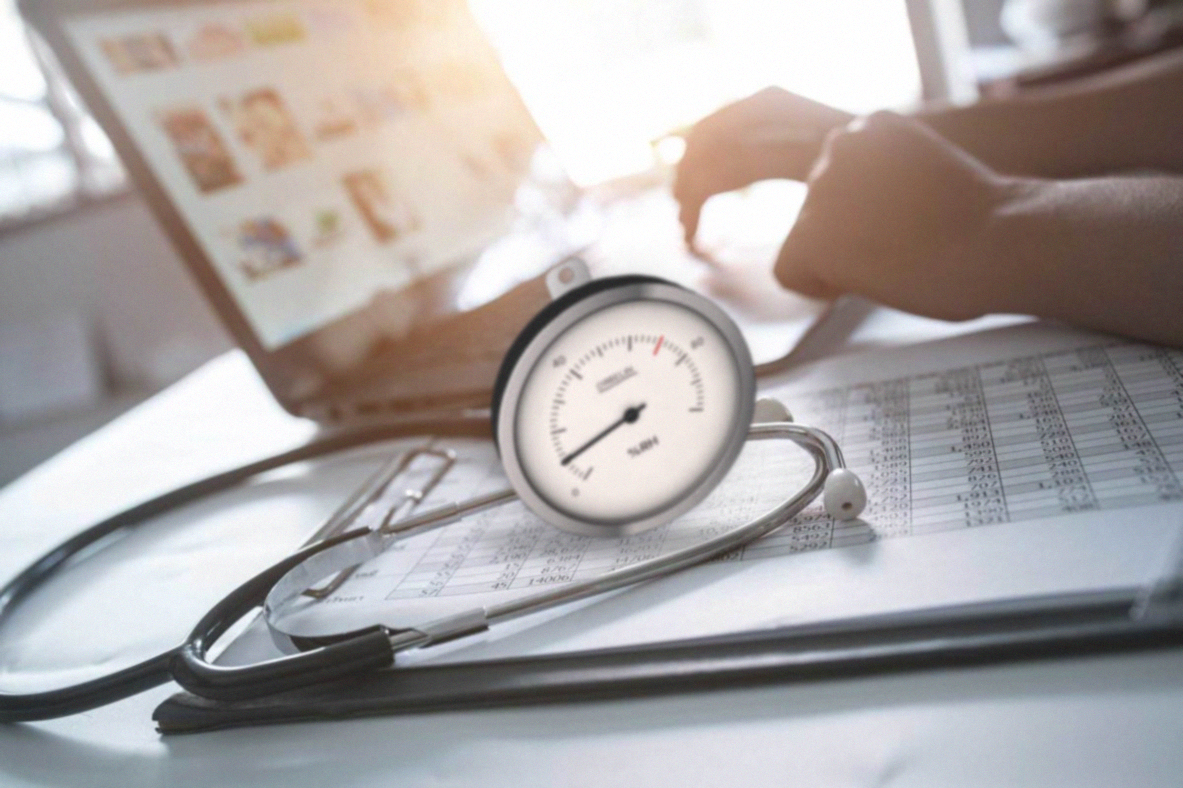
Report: 10 (%)
